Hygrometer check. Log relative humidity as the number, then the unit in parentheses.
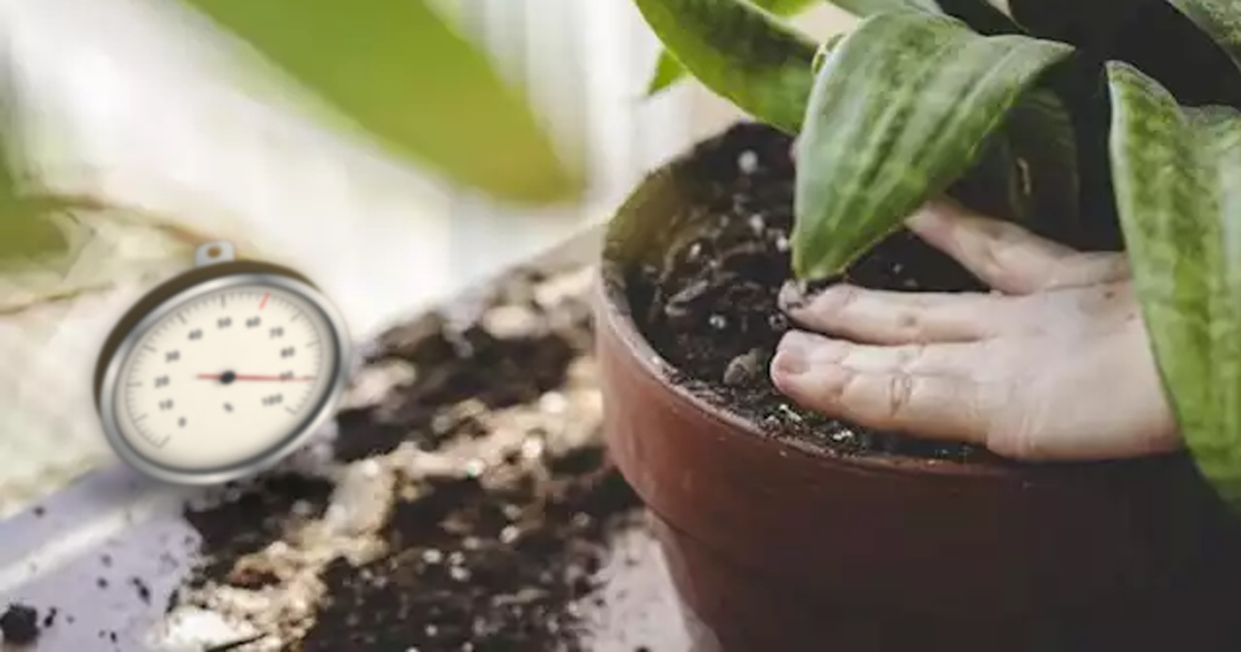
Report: 90 (%)
